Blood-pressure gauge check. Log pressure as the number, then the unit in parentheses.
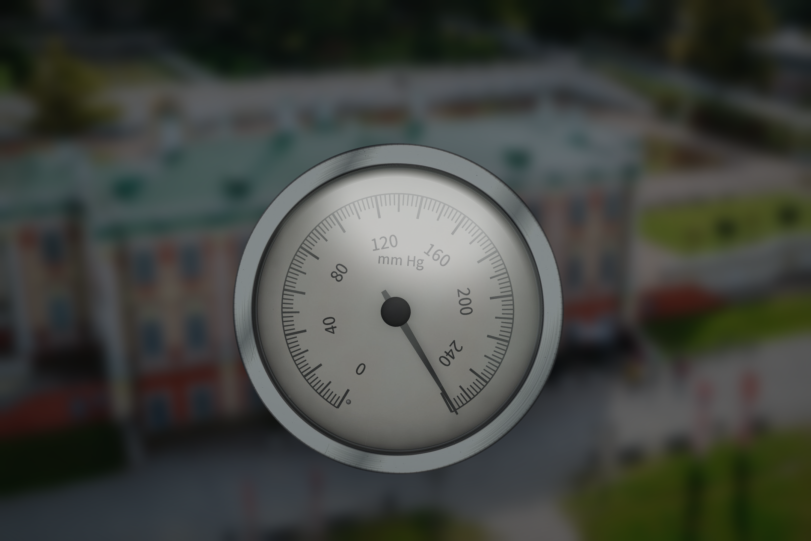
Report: 258 (mmHg)
